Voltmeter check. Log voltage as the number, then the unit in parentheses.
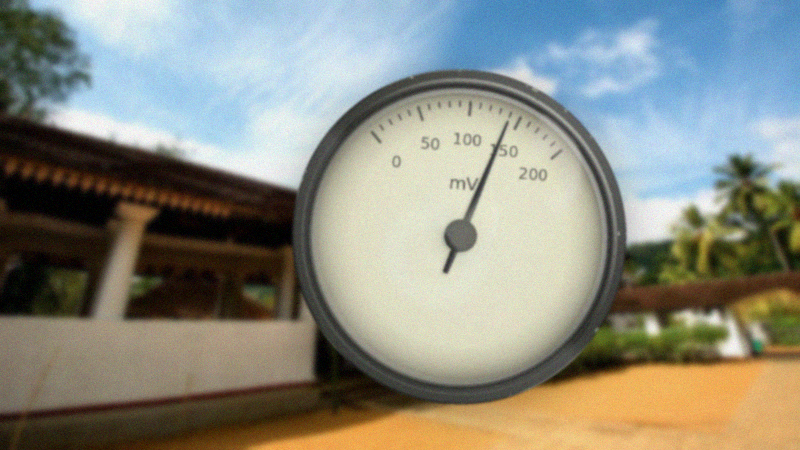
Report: 140 (mV)
